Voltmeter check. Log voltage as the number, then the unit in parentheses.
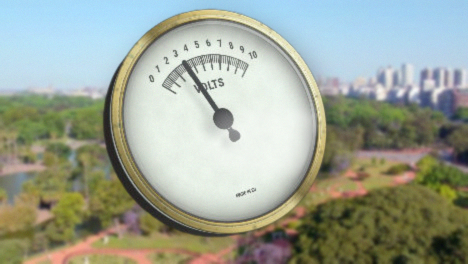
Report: 3 (V)
